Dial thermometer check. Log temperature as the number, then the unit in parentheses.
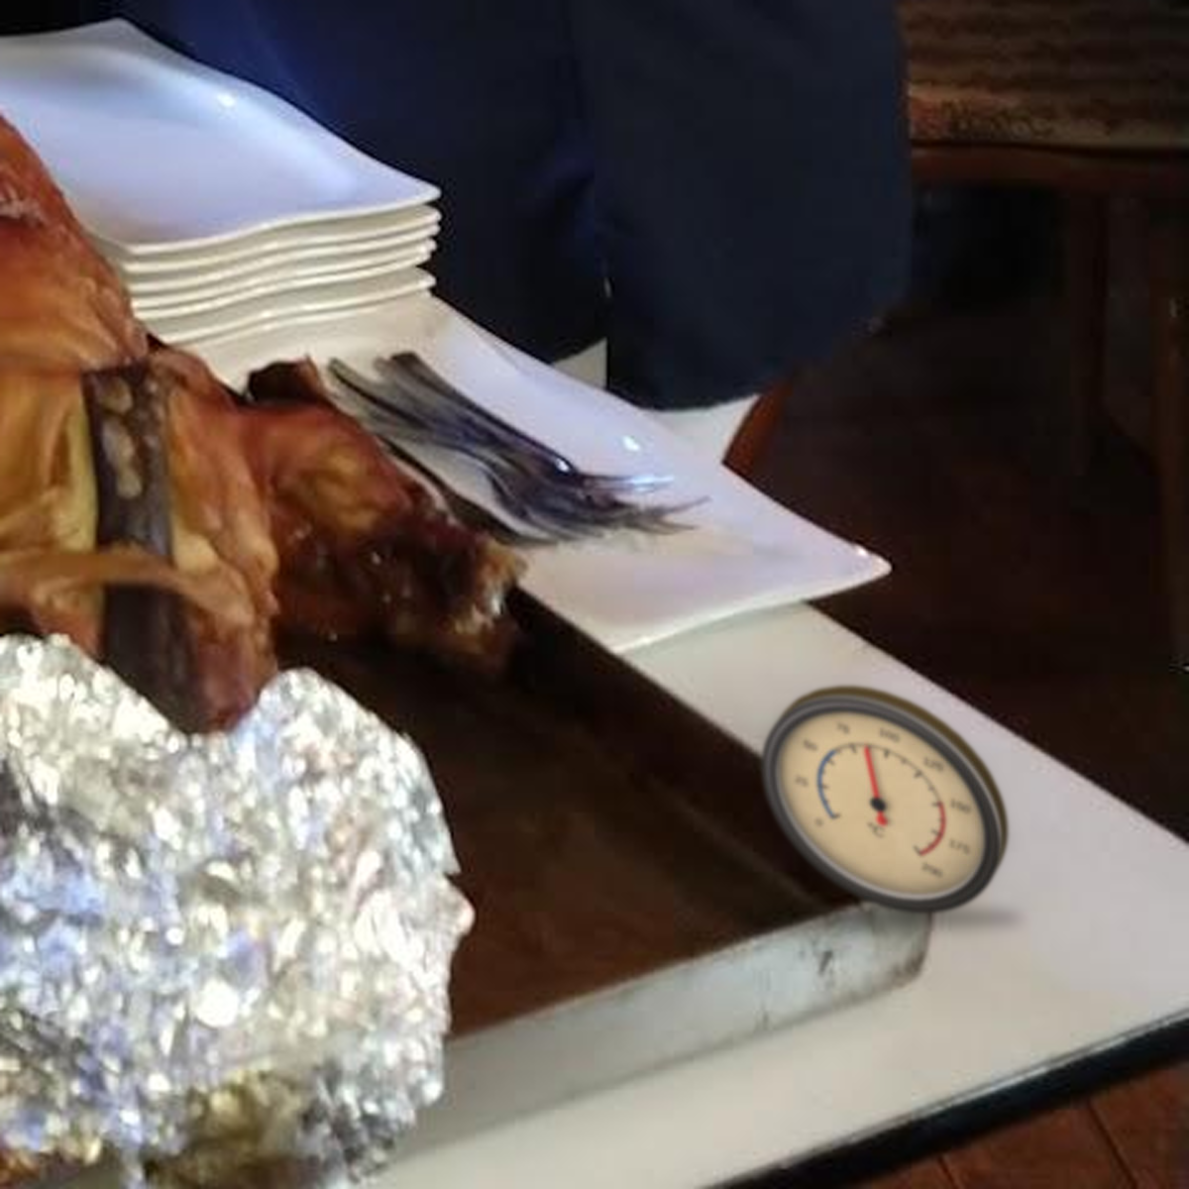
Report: 87.5 (°C)
